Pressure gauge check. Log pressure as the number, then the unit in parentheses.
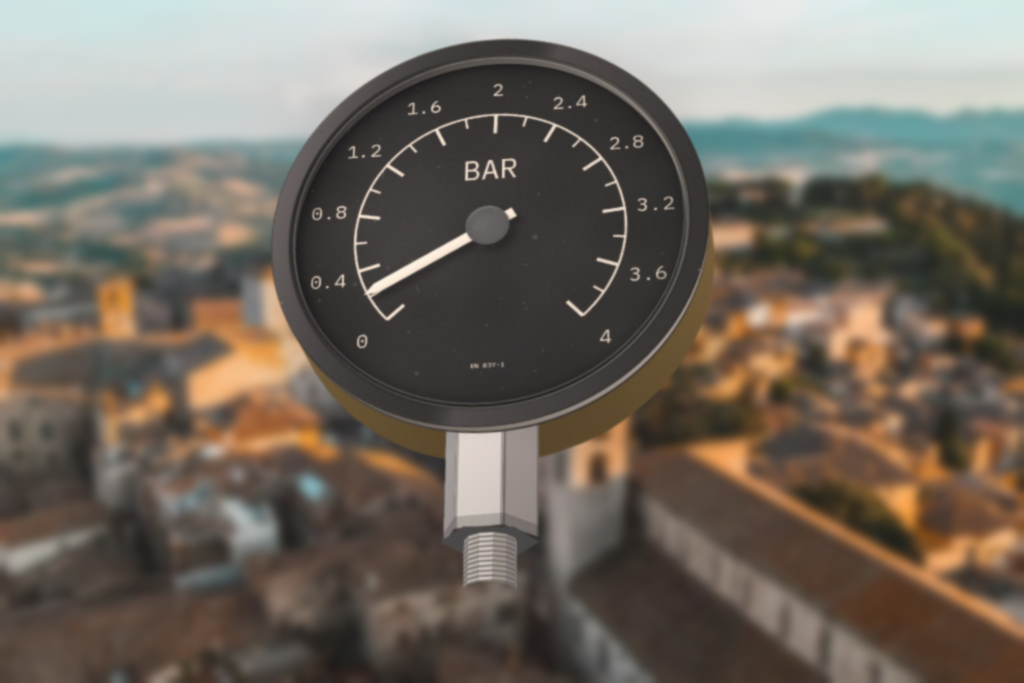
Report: 0.2 (bar)
